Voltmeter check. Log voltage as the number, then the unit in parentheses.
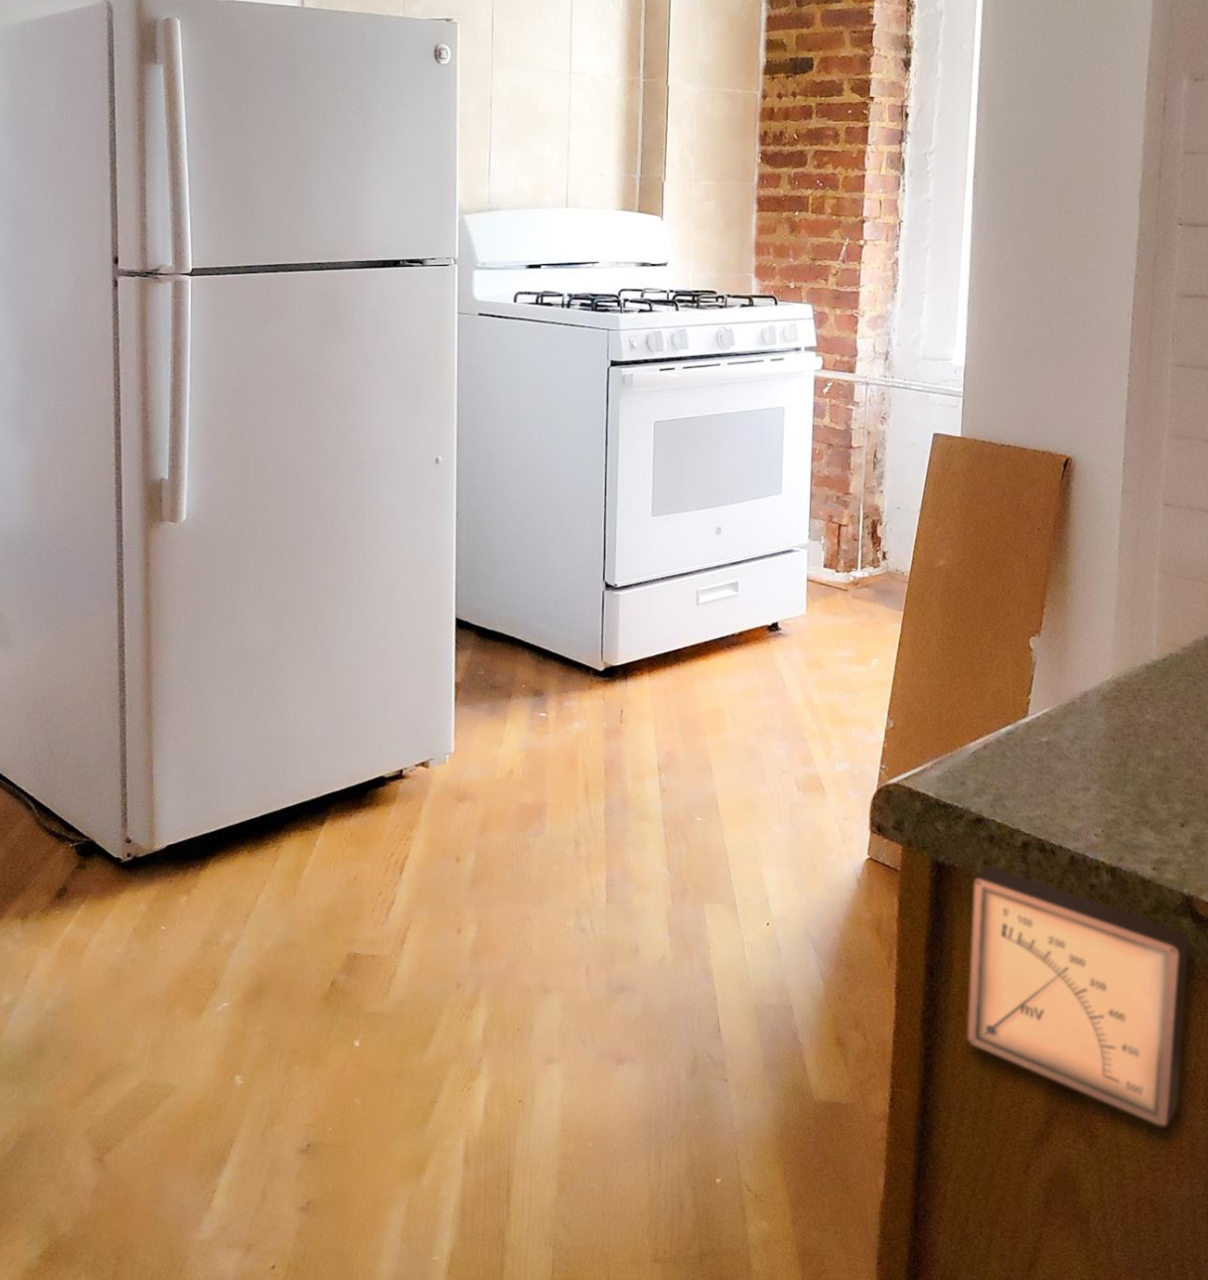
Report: 300 (mV)
